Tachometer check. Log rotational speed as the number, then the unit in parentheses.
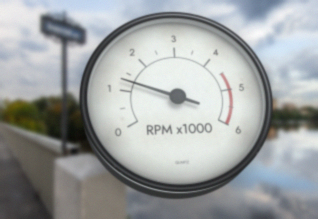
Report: 1250 (rpm)
